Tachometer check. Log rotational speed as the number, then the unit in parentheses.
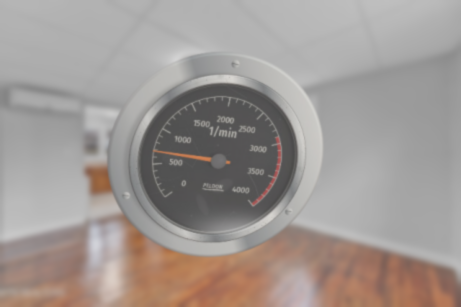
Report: 700 (rpm)
